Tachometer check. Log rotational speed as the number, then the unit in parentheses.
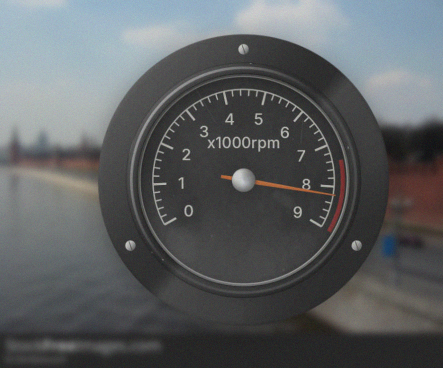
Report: 8200 (rpm)
